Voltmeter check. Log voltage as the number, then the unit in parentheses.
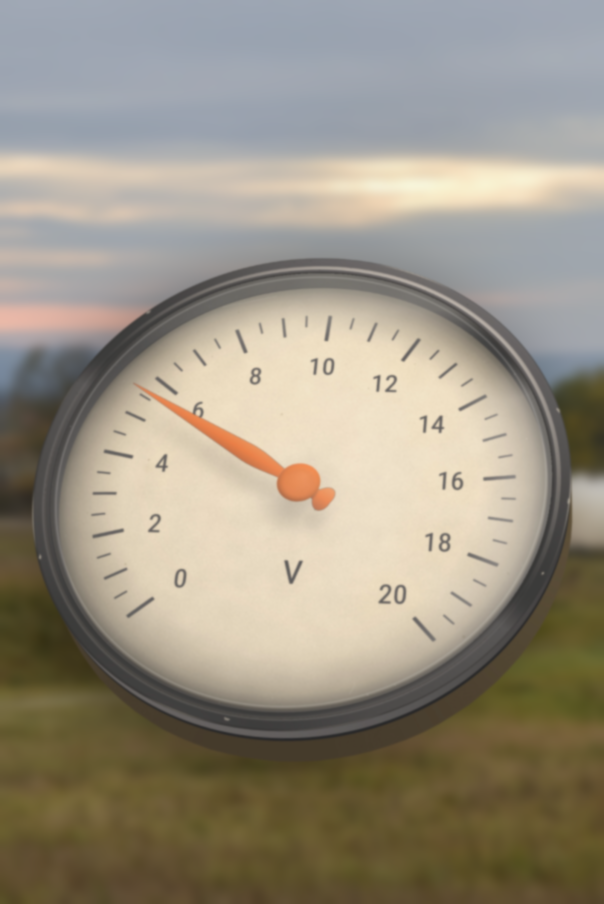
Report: 5.5 (V)
